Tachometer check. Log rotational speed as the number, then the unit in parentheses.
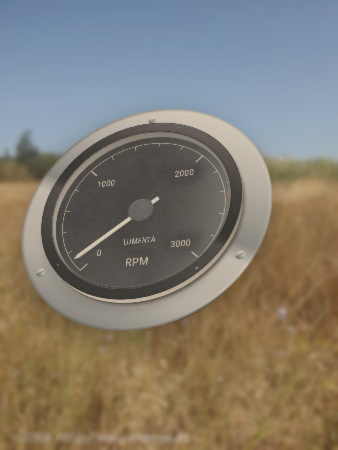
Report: 100 (rpm)
